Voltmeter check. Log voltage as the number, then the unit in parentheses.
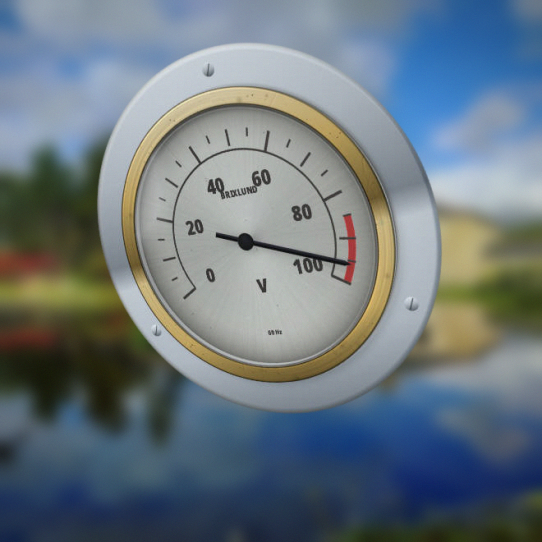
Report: 95 (V)
